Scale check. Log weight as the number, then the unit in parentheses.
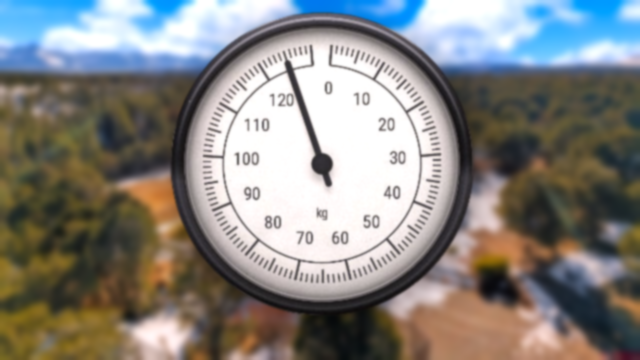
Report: 125 (kg)
